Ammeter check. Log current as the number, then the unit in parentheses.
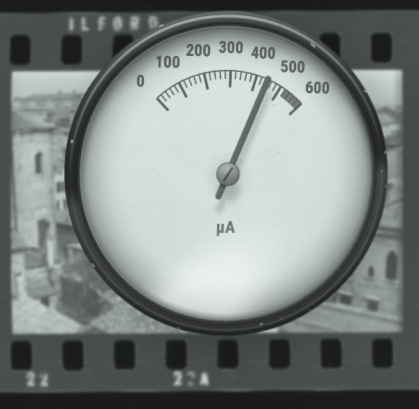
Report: 440 (µA)
